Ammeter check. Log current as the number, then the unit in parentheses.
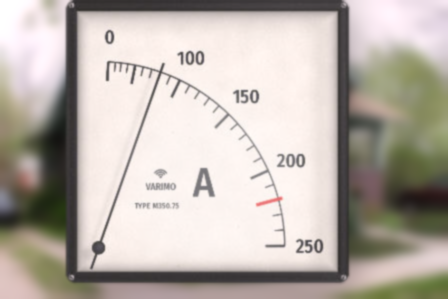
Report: 80 (A)
